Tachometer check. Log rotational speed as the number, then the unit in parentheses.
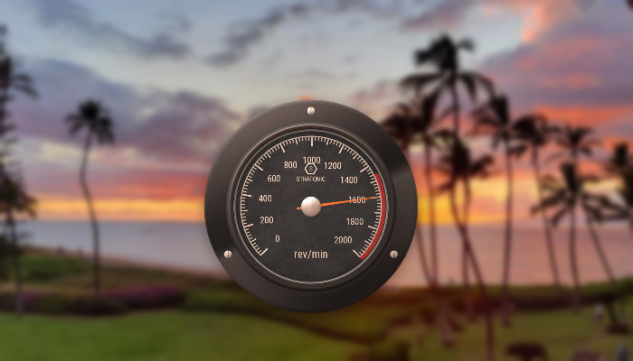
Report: 1600 (rpm)
